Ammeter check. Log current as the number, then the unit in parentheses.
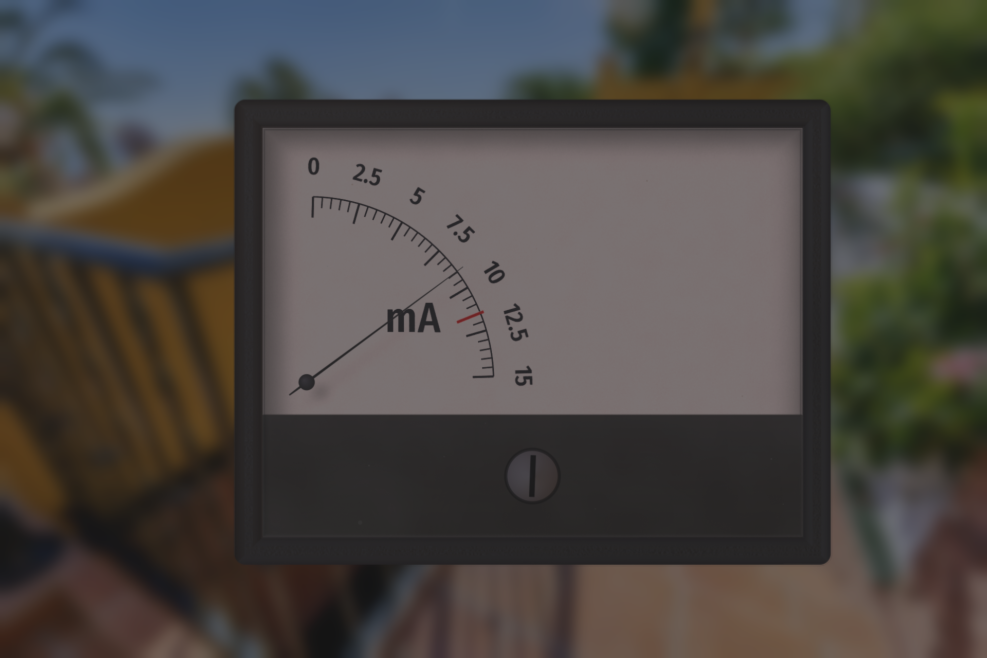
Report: 9 (mA)
